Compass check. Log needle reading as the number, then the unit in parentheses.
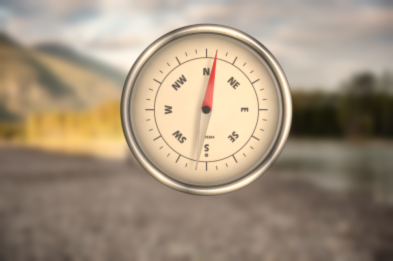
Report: 10 (°)
